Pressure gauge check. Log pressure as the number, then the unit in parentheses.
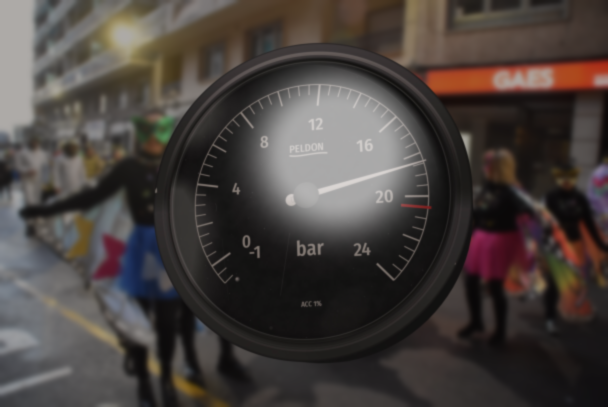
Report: 18.5 (bar)
